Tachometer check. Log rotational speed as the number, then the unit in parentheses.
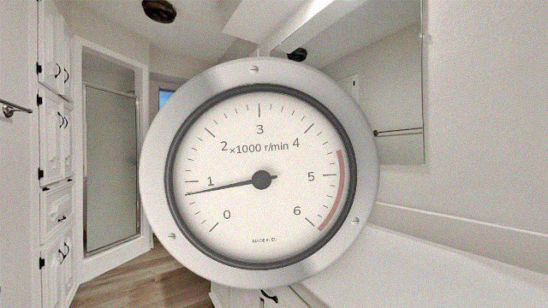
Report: 800 (rpm)
